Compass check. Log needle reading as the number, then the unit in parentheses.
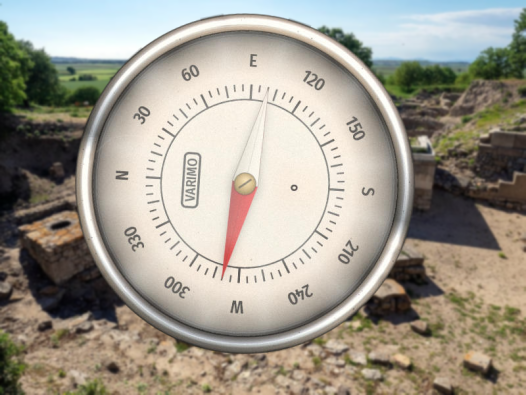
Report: 280 (°)
